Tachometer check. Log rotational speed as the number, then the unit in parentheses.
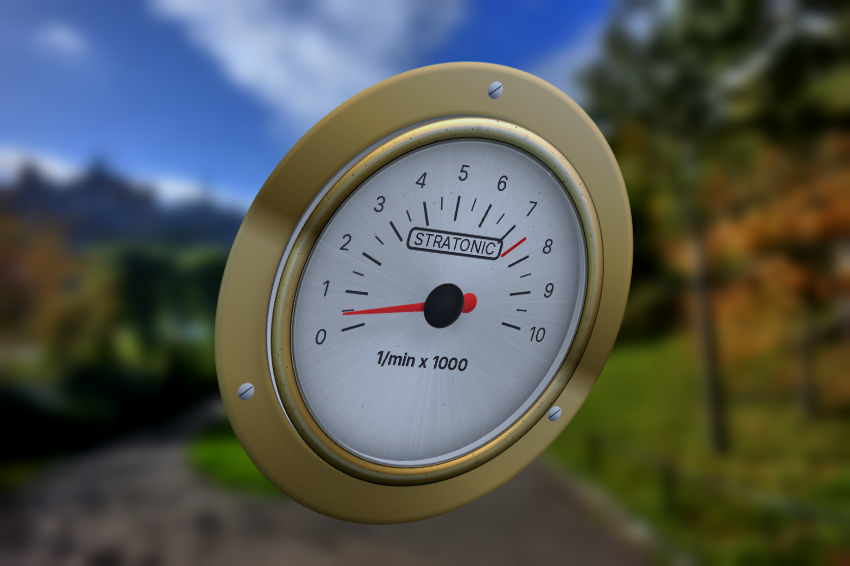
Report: 500 (rpm)
